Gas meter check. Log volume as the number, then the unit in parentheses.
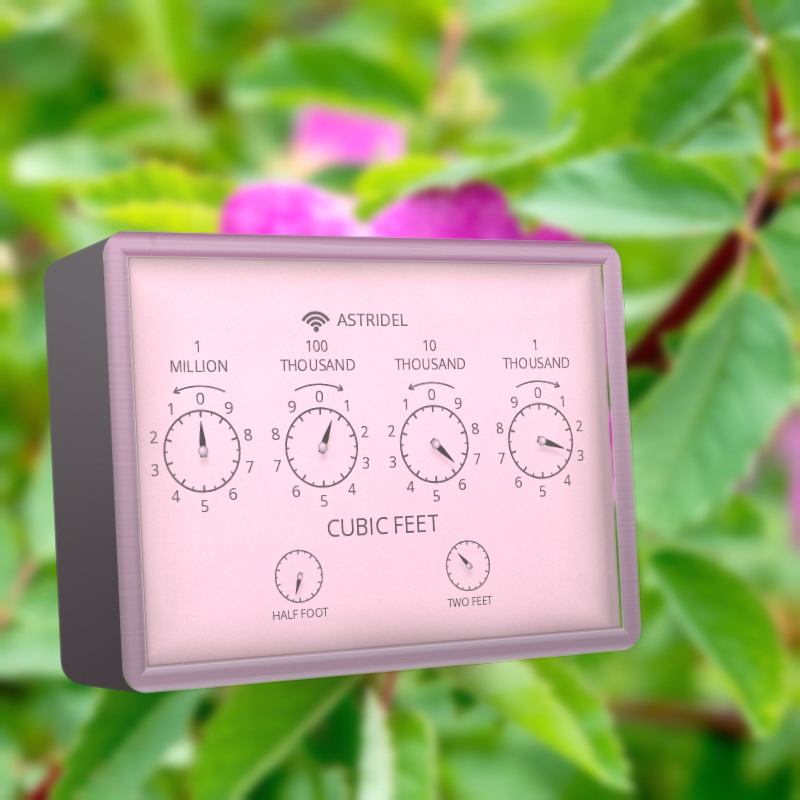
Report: 6300 (ft³)
